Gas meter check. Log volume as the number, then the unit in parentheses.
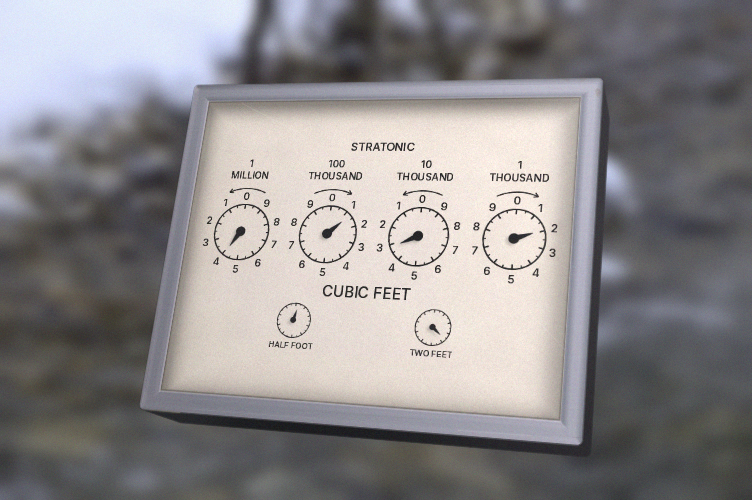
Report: 413200 (ft³)
